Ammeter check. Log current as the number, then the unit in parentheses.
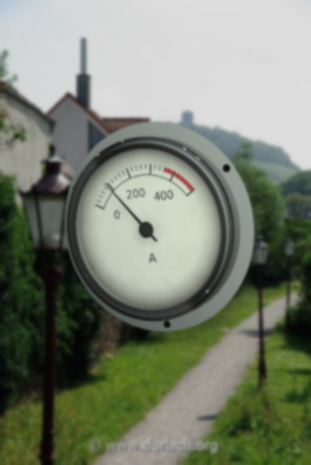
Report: 100 (A)
